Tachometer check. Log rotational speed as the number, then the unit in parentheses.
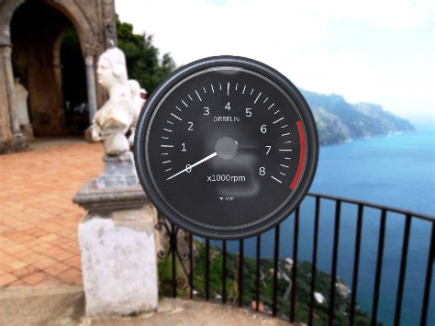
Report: 0 (rpm)
